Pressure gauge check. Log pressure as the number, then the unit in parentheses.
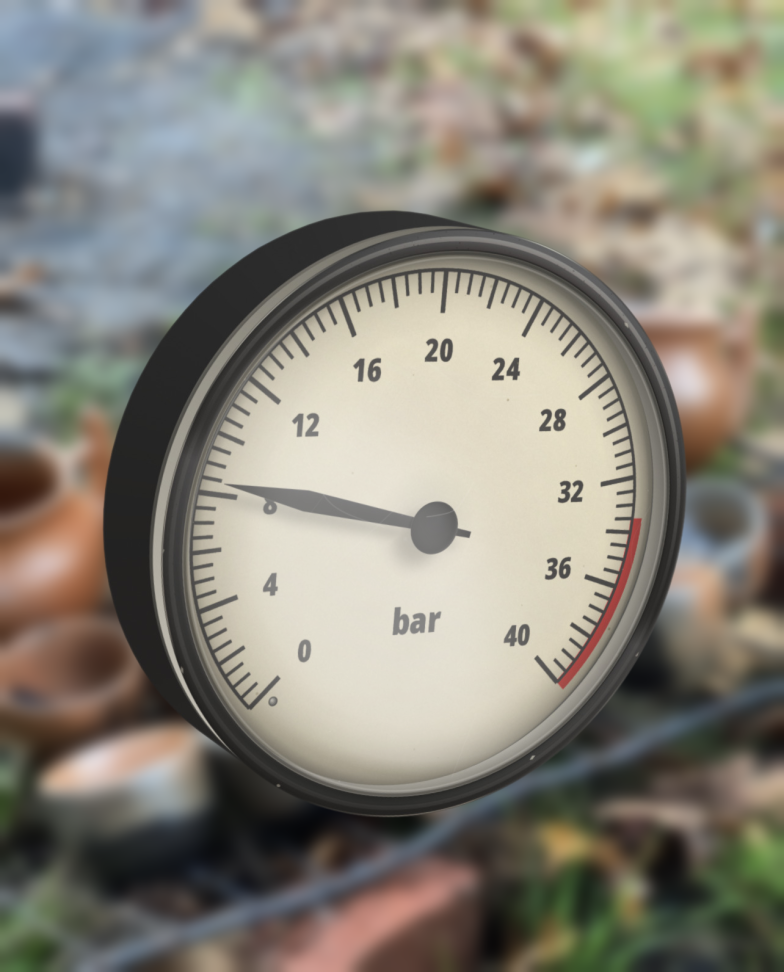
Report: 8.5 (bar)
